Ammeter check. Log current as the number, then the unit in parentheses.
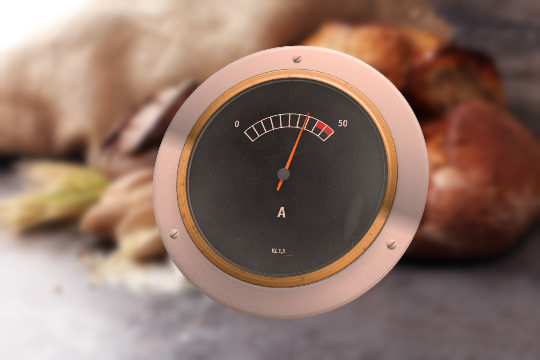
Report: 35 (A)
